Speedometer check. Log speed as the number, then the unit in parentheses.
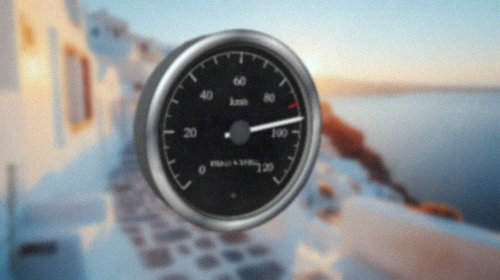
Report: 95 (km/h)
